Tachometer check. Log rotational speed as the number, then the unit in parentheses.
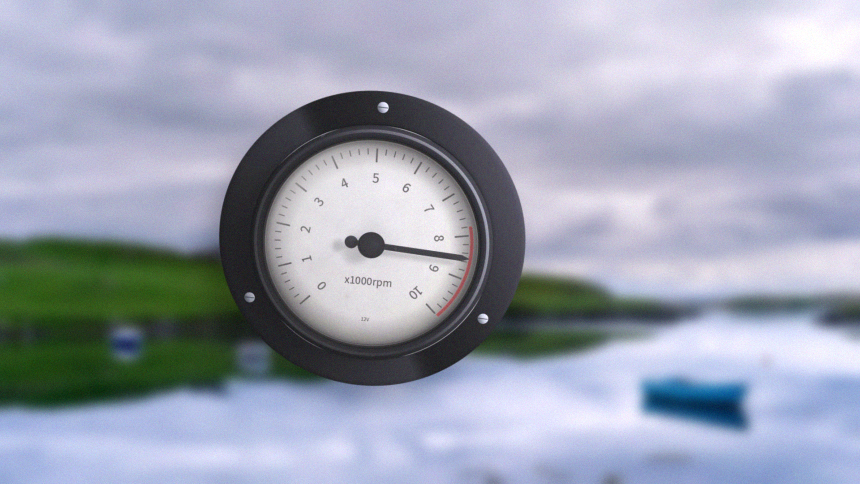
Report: 8500 (rpm)
